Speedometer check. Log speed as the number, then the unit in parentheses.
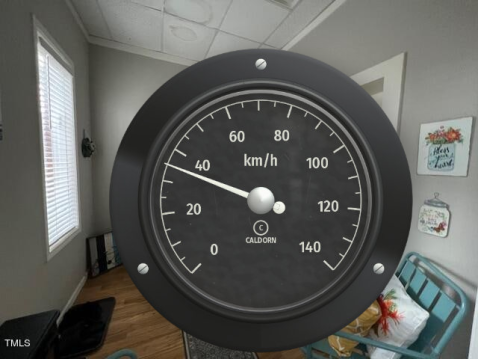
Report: 35 (km/h)
